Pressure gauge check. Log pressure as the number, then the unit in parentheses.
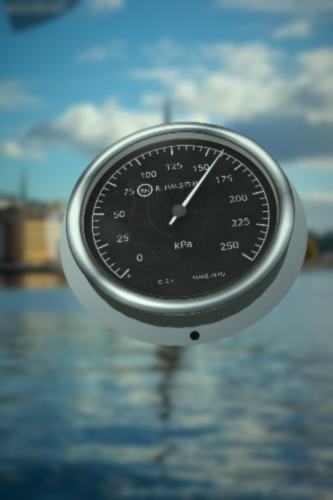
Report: 160 (kPa)
